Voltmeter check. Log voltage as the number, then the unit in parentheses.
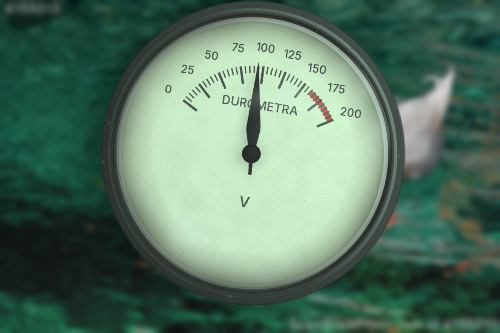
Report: 95 (V)
